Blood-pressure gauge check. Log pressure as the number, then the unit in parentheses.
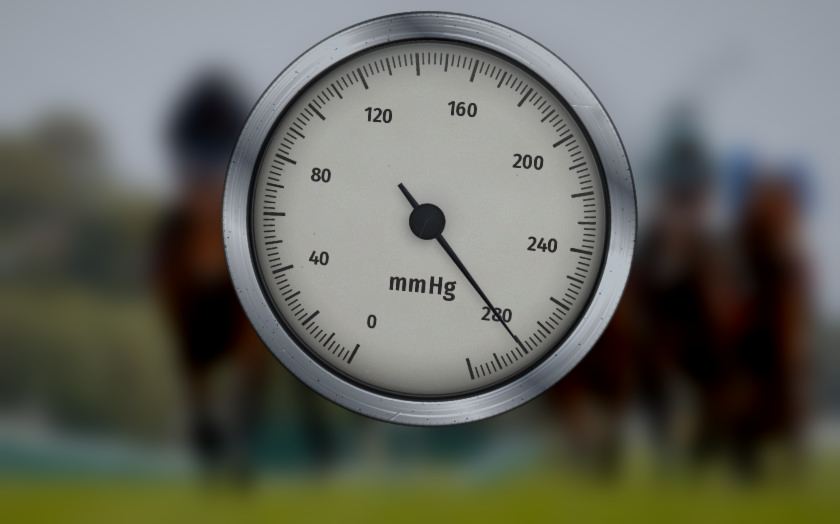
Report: 280 (mmHg)
